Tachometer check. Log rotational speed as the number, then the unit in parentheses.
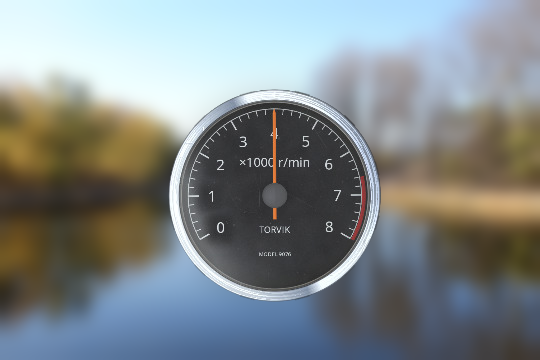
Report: 4000 (rpm)
